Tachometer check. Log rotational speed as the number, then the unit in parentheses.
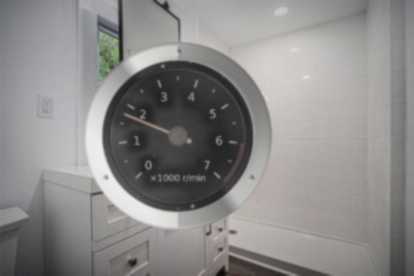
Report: 1750 (rpm)
